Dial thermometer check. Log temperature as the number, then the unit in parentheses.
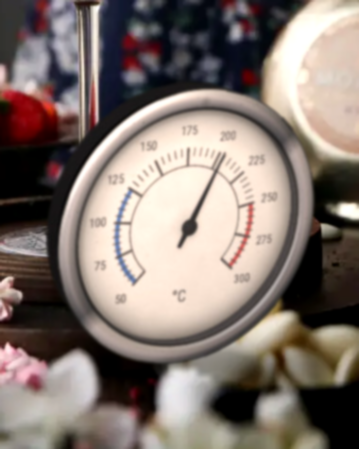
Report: 200 (°C)
